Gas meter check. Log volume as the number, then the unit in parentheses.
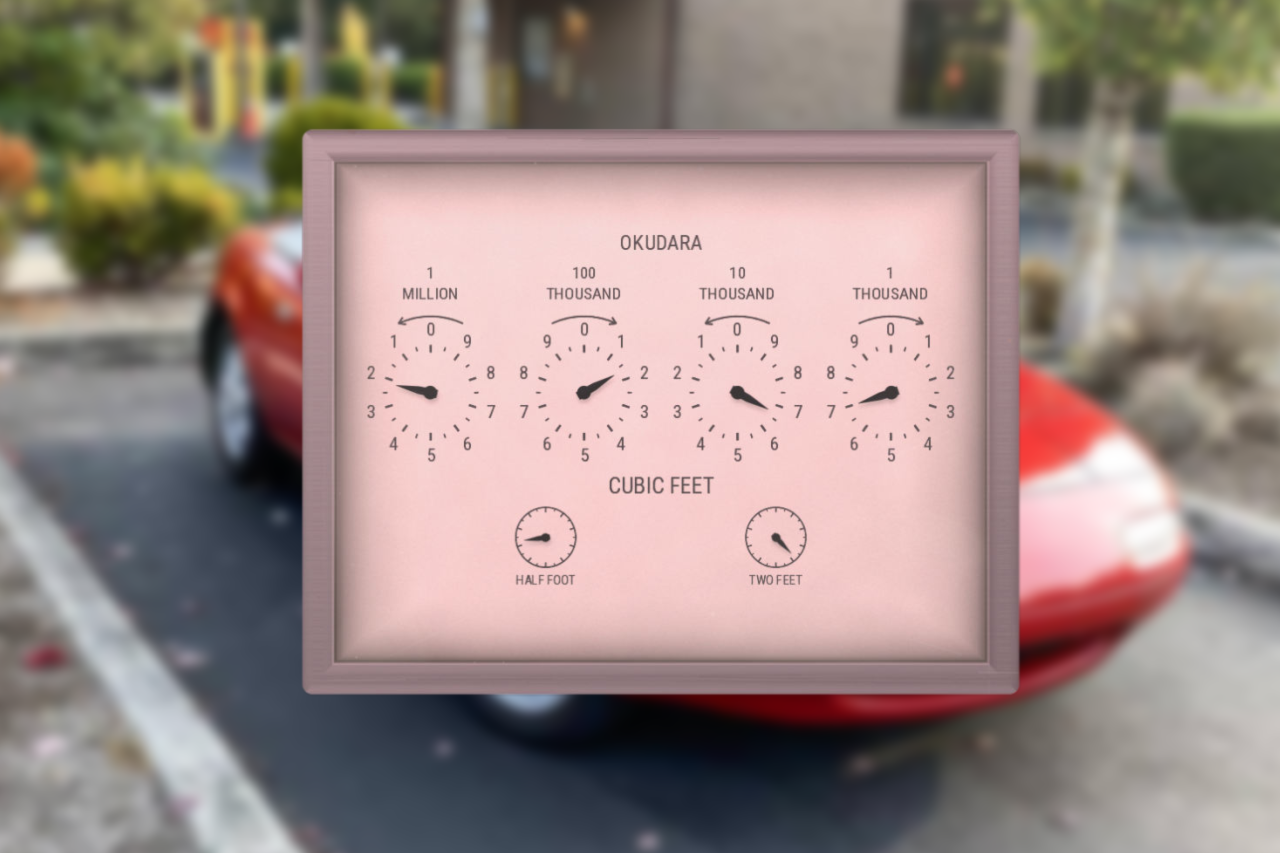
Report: 216700 (ft³)
